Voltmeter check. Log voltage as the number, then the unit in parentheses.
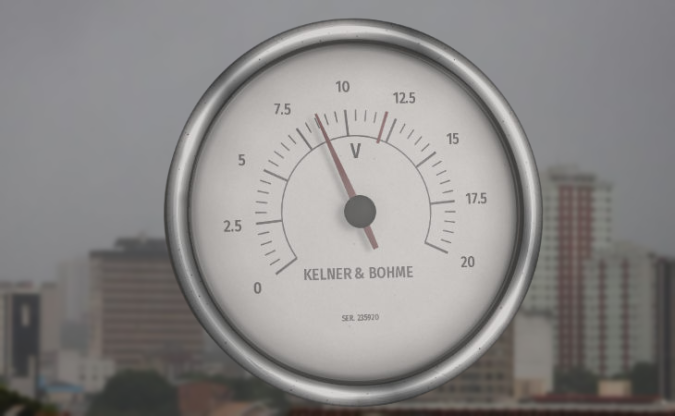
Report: 8.5 (V)
